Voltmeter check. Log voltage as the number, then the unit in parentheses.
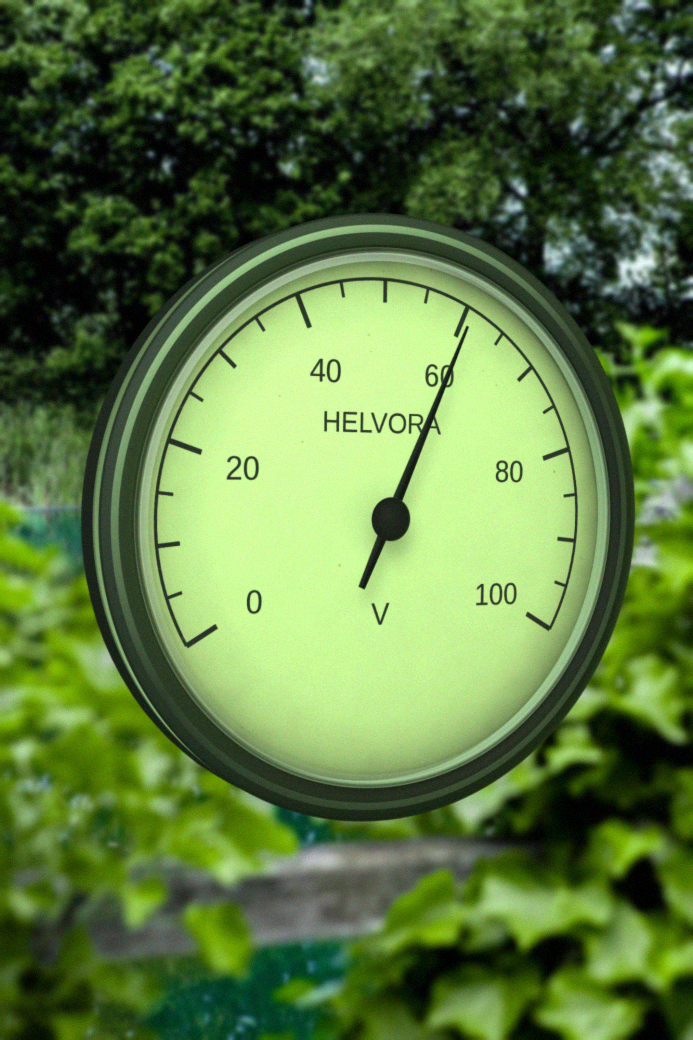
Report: 60 (V)
